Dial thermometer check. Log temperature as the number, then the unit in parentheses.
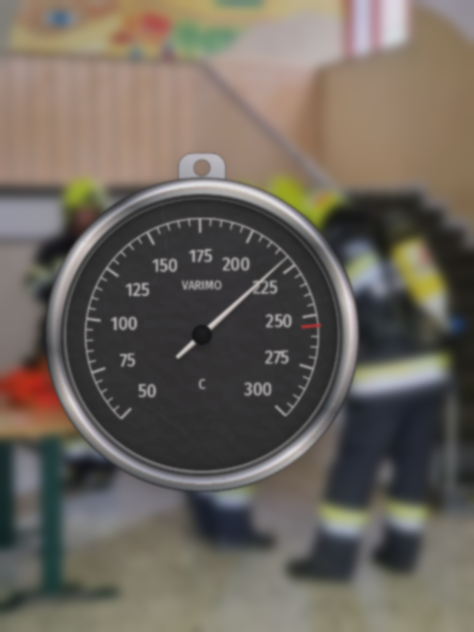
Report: 220 (°C)
